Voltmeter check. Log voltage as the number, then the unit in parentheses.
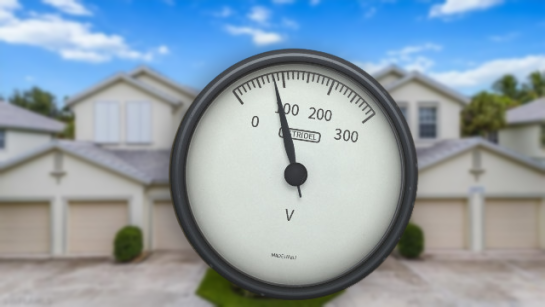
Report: 80 (V)
